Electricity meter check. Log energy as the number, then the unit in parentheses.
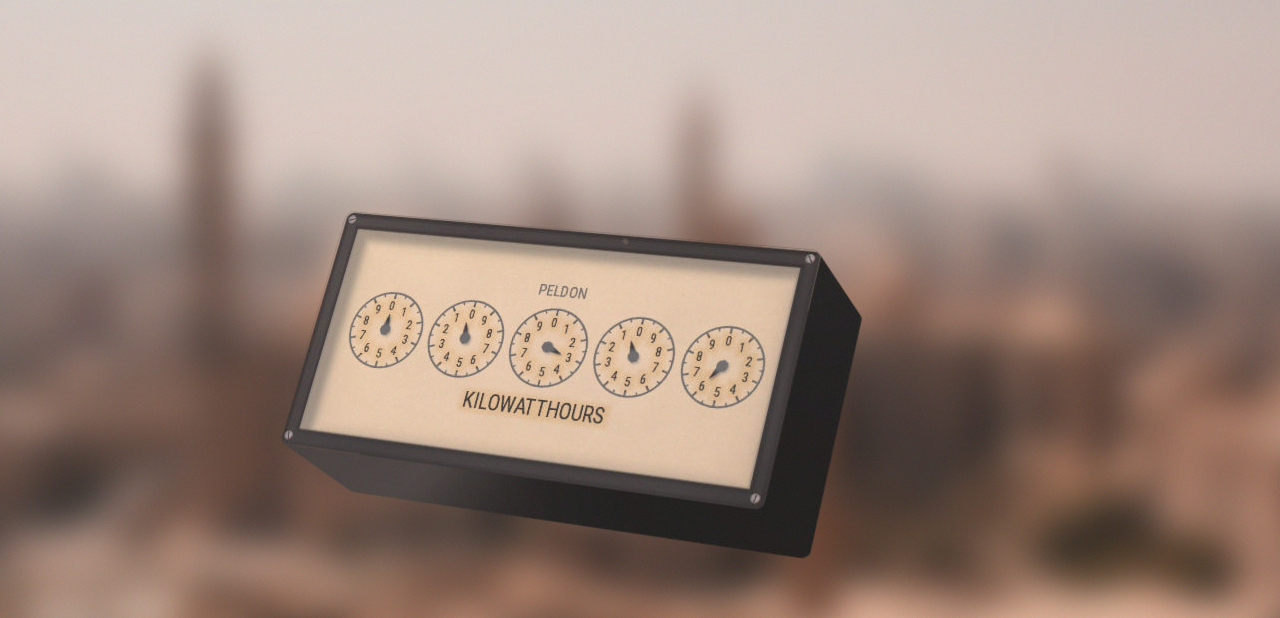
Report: 306 (kWh)
